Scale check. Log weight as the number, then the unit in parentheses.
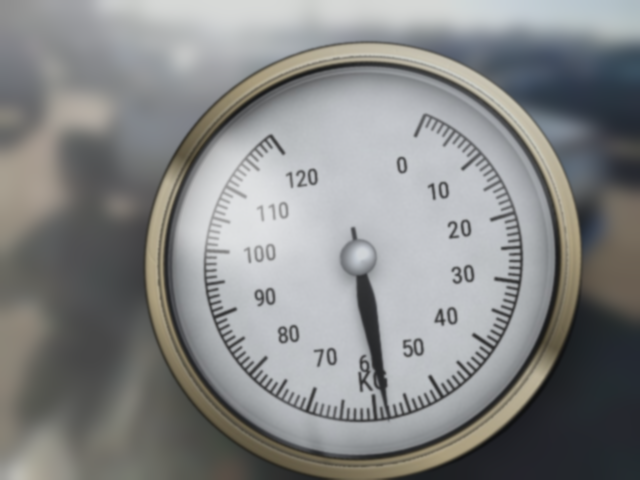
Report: 58 (kg)
